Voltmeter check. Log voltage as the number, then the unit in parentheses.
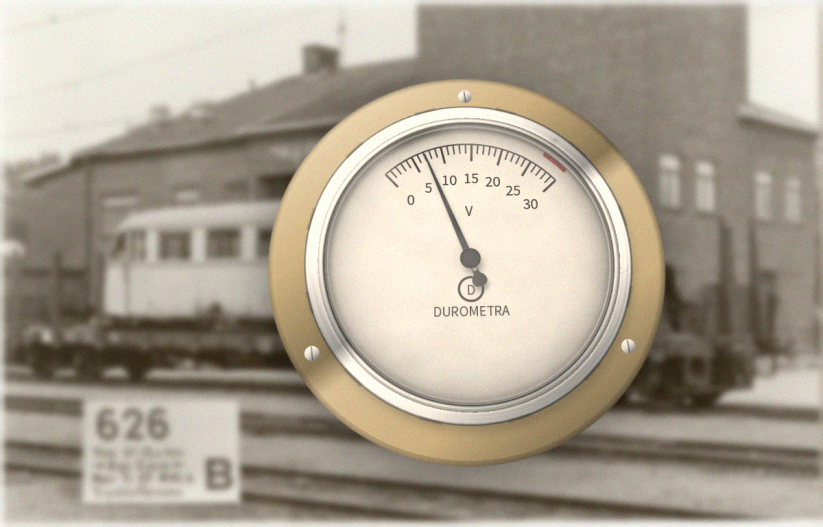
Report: 7 (V)
